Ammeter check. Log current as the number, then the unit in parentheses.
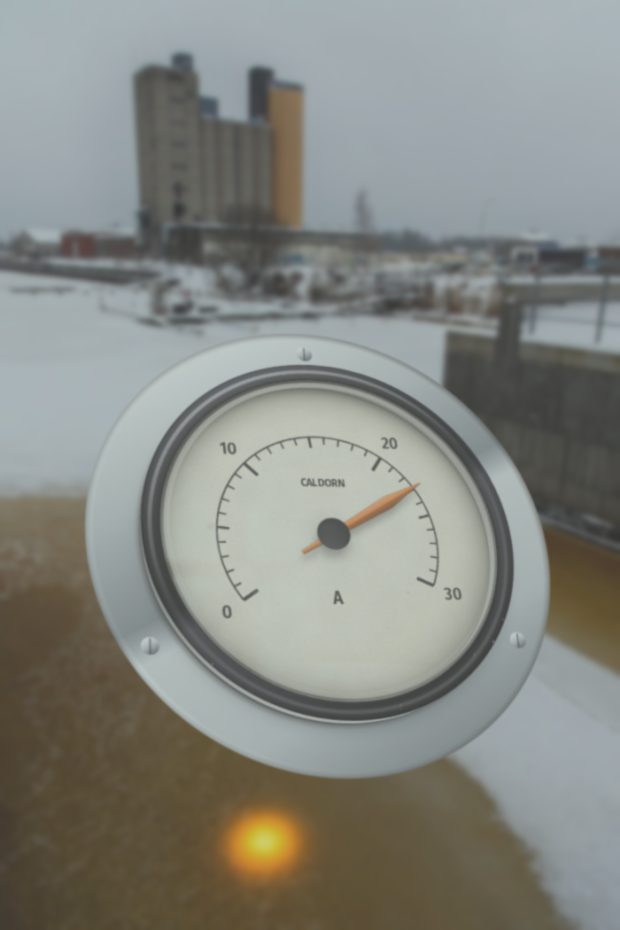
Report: 23 (A)
